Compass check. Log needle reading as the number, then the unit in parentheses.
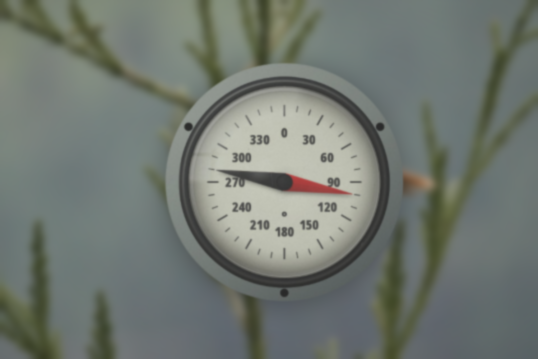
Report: 100 (°)
